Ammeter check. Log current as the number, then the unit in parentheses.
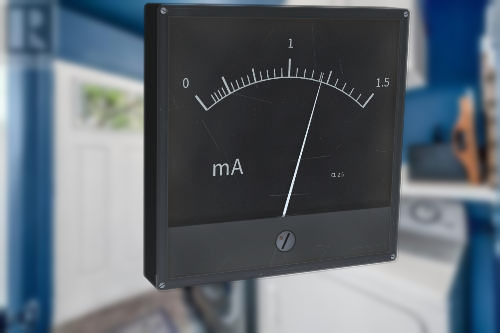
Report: 1.2 (mA)
